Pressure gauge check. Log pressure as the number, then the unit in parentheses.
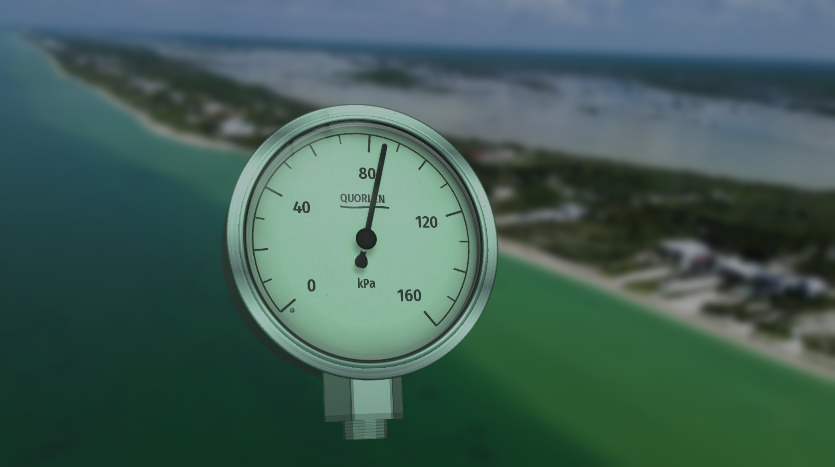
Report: 85 (kPa)
